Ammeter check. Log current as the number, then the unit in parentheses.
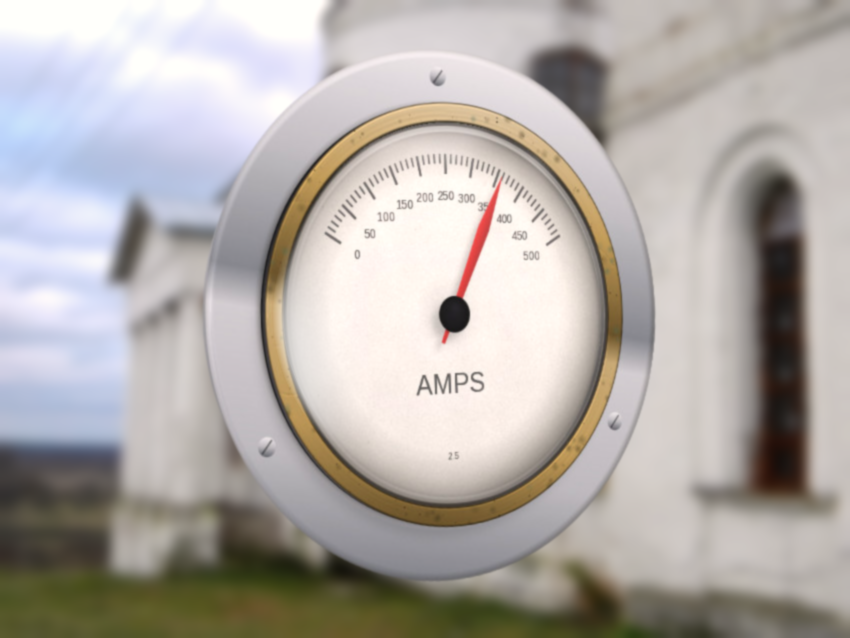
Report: 350 (A)
